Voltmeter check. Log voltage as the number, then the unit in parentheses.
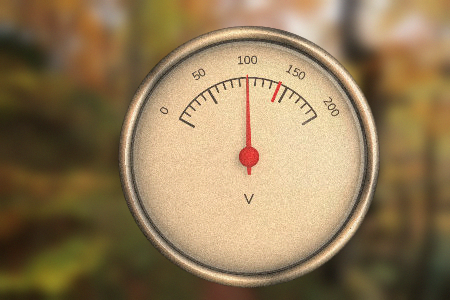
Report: 100 (V)
